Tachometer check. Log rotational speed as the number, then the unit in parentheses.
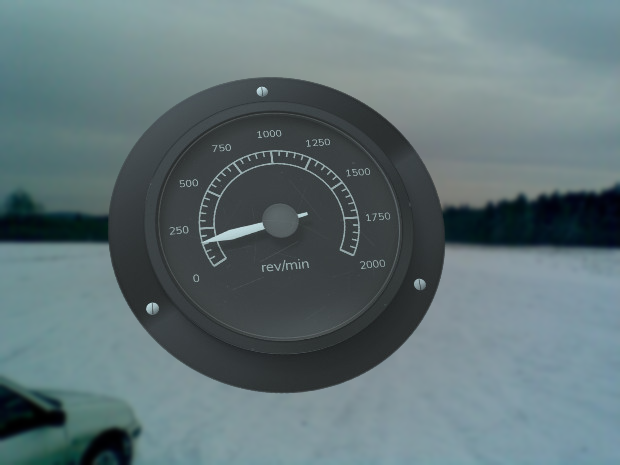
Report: 150 (rpm)
